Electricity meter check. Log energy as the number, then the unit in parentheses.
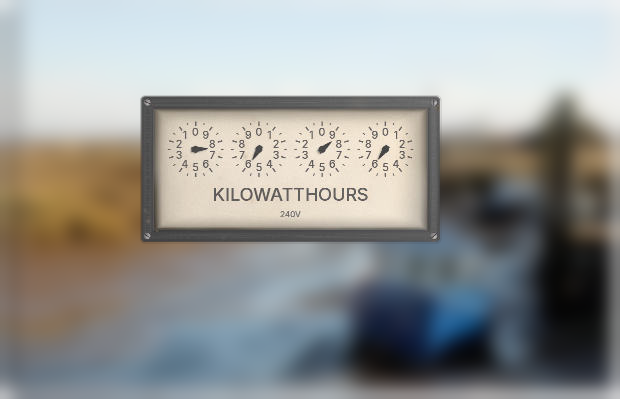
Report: 7586 (kWh)
